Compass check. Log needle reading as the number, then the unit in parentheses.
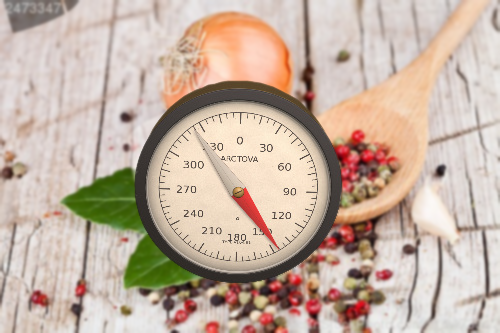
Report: 145 (°)
